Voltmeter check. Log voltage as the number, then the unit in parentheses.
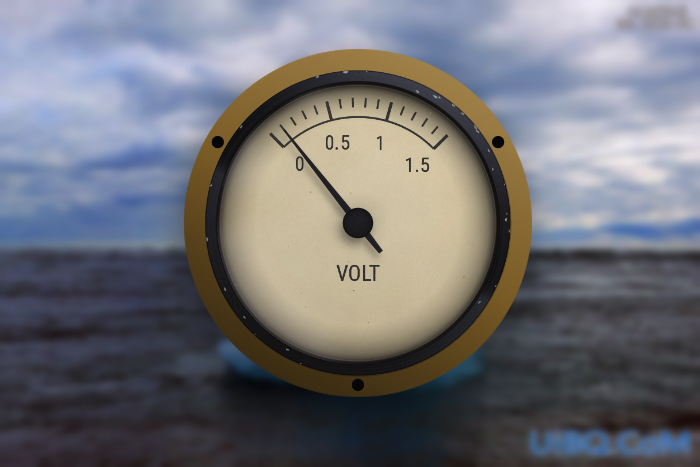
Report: 0.1 (V)
